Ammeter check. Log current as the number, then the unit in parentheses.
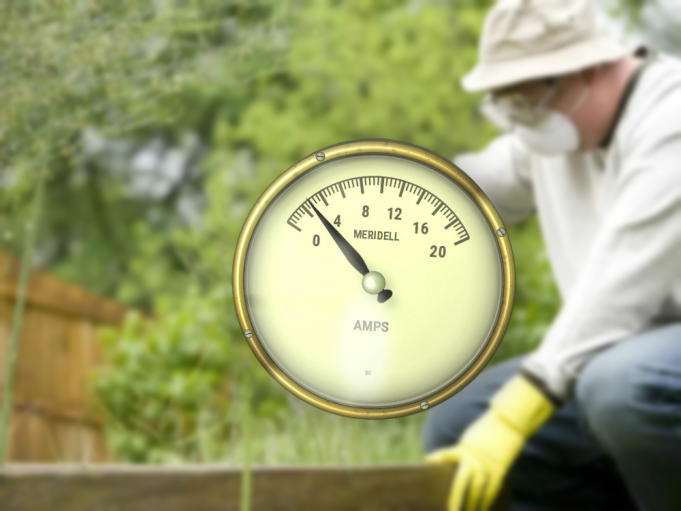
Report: 2.8 (A)
